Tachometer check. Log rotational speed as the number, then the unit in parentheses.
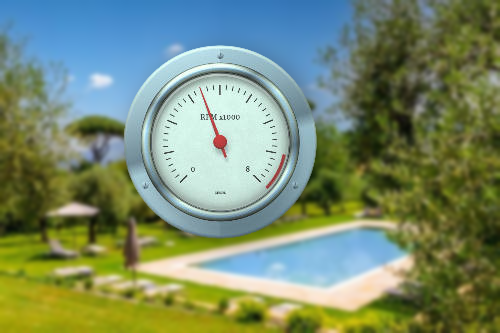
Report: 3400 (rpm)
